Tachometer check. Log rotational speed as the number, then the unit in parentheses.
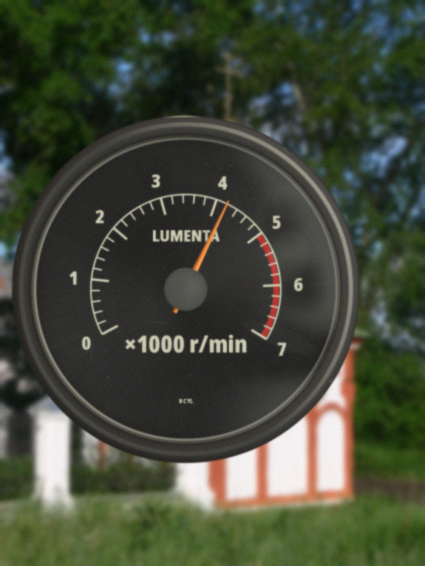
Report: 4200 (rpm)
